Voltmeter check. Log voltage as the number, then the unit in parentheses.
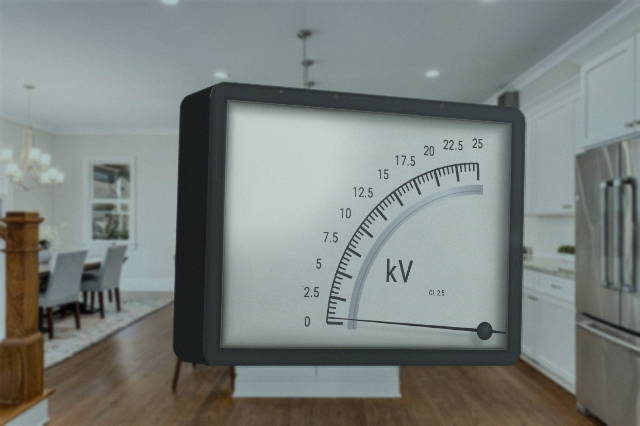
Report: 0.5 (kV)
